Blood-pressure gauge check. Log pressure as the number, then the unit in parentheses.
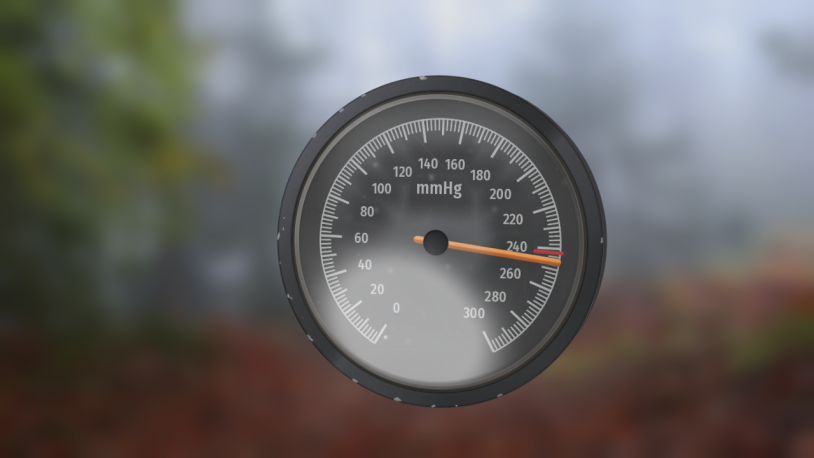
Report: 246 (mmHg)
